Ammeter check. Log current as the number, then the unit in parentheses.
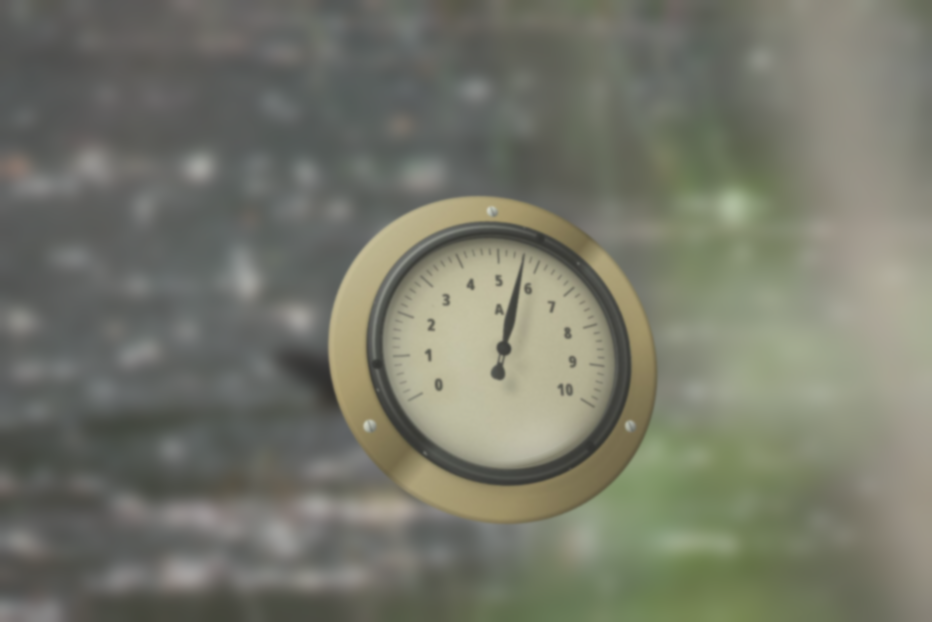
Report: 5.6 (A)
